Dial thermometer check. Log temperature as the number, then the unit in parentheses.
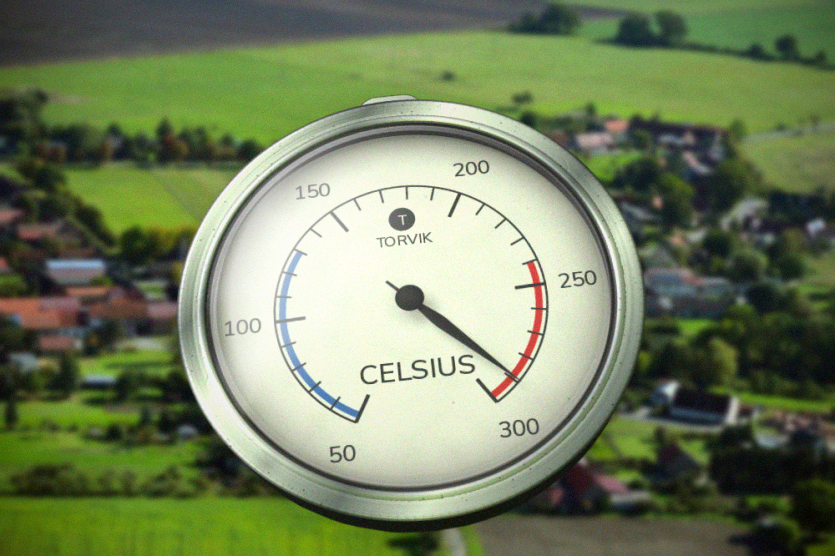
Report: 290 (°C)
